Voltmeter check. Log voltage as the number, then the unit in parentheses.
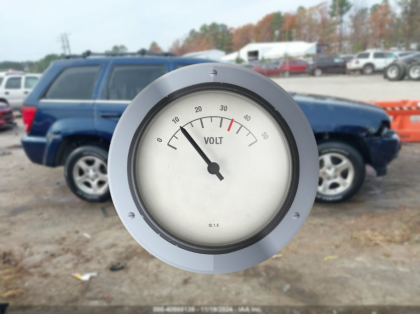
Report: 10 (V)
